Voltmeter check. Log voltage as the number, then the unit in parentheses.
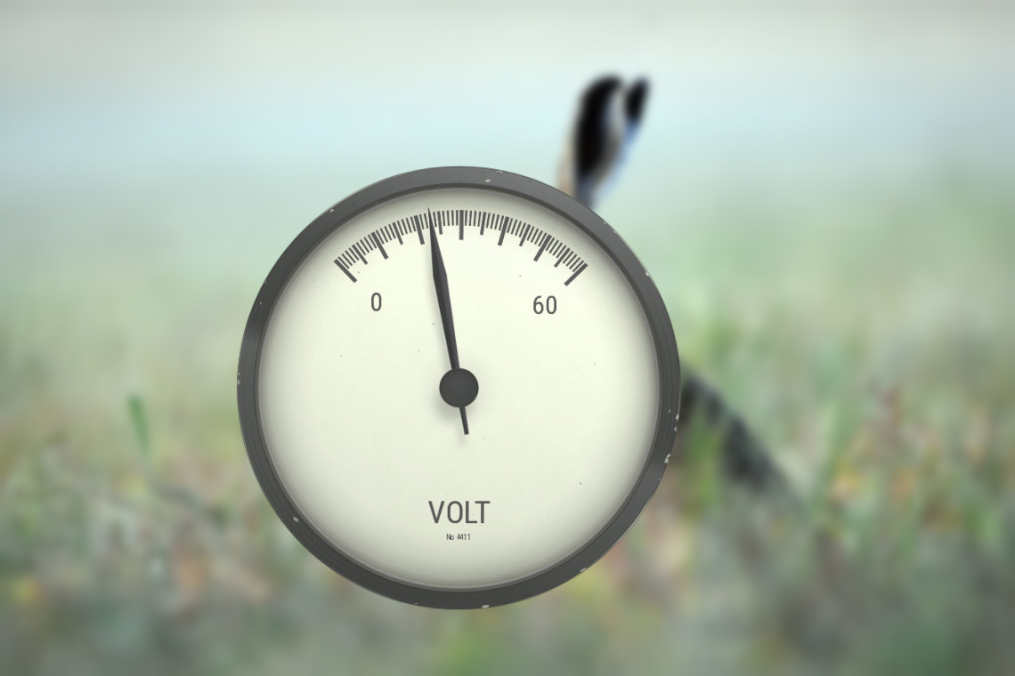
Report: 23 (V)
